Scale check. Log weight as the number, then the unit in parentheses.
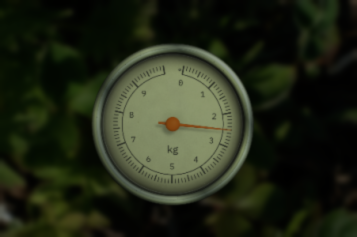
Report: 2.5 (kg)
